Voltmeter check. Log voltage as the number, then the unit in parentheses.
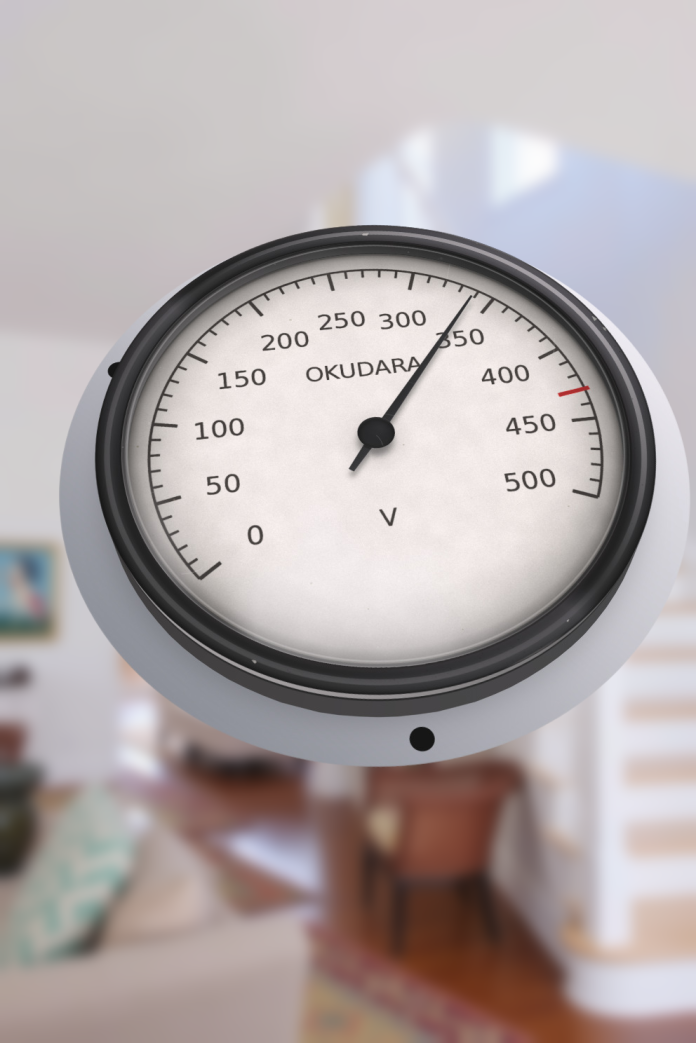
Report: 340 (V)
